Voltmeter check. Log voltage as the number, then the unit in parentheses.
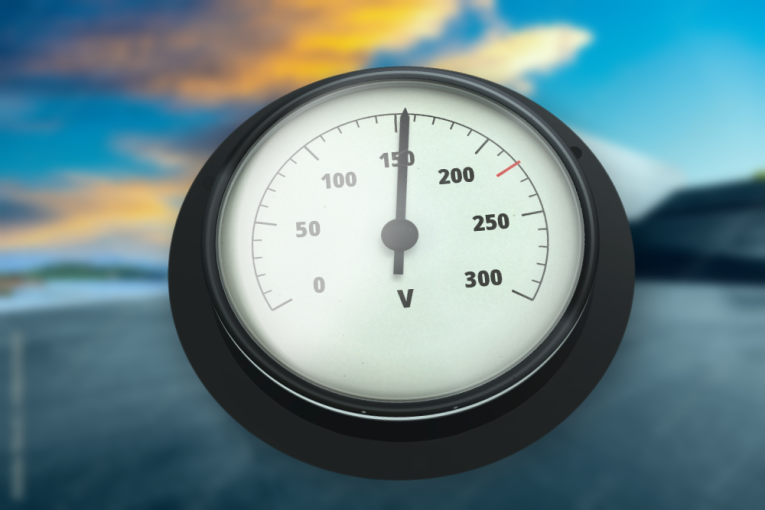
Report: 155 (V)
